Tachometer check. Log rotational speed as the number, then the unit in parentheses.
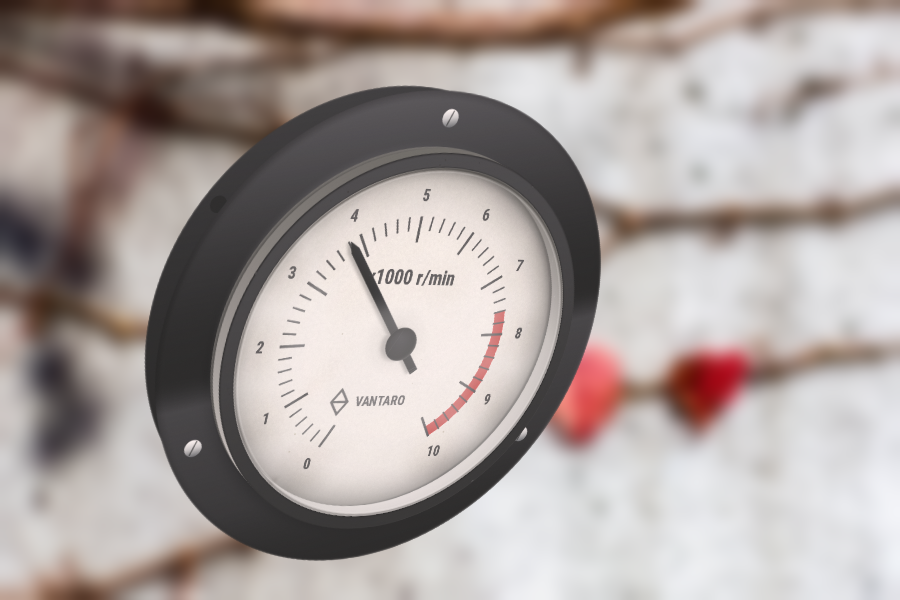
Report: 3800 (rpm)
